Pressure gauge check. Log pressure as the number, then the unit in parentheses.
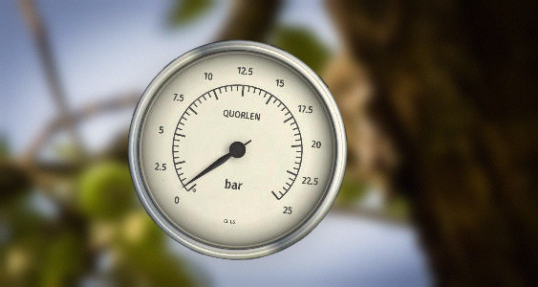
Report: 0.5 (bar)
